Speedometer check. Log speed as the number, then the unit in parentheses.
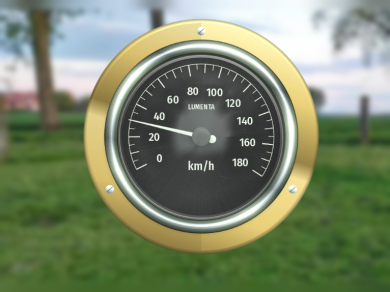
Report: 30 (km/h)
